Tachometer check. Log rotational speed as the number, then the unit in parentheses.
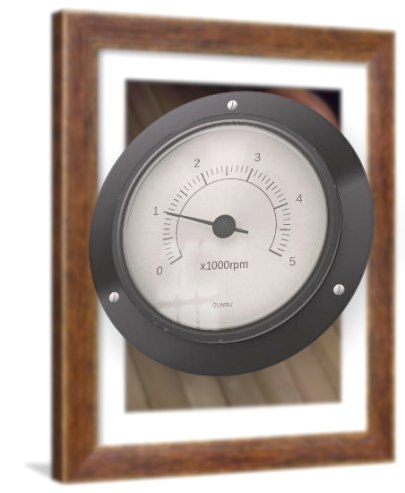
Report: 1000 (rpm)
